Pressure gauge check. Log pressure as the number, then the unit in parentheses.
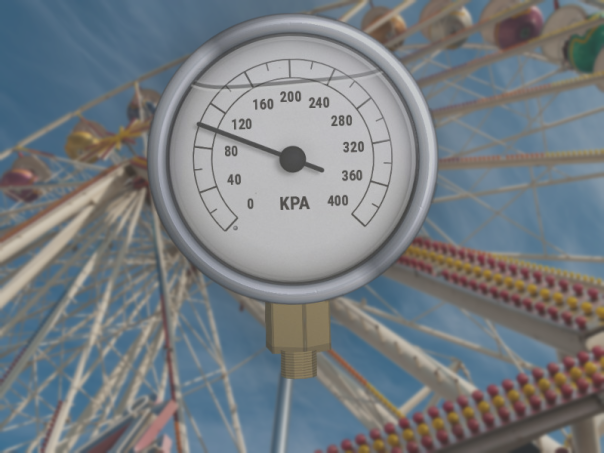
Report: 100 (kPa)
